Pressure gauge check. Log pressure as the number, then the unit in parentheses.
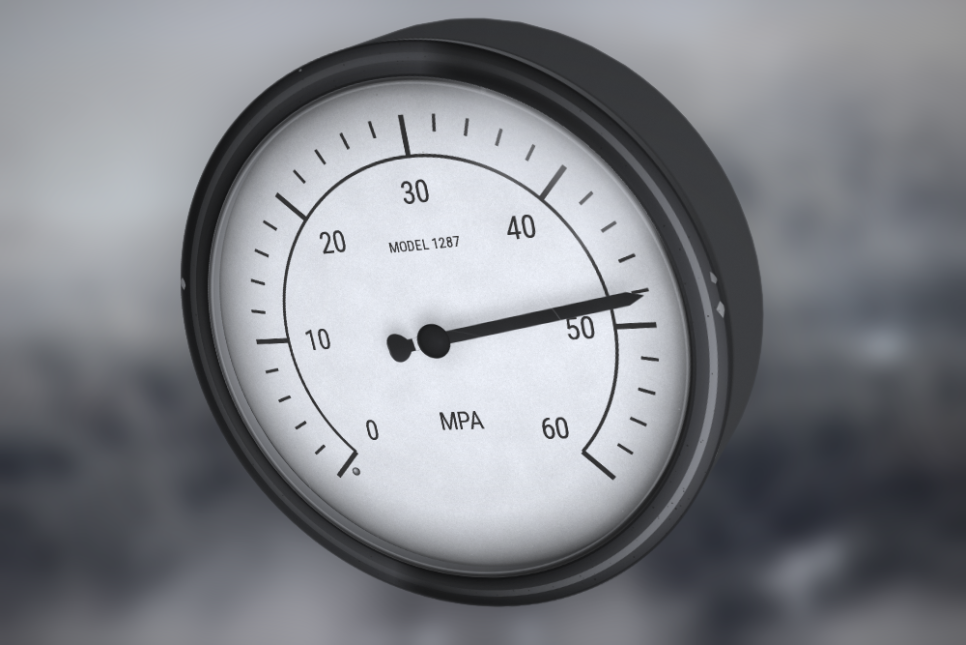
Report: 48 (MPa)
